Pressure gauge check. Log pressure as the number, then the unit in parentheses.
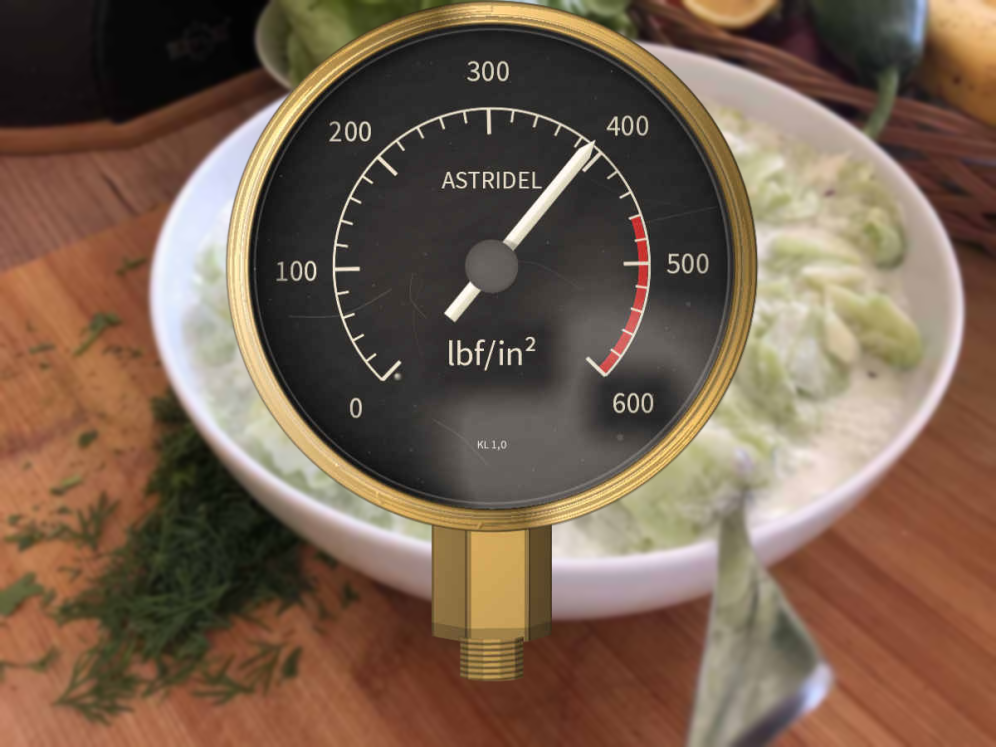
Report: 390 (psi)
